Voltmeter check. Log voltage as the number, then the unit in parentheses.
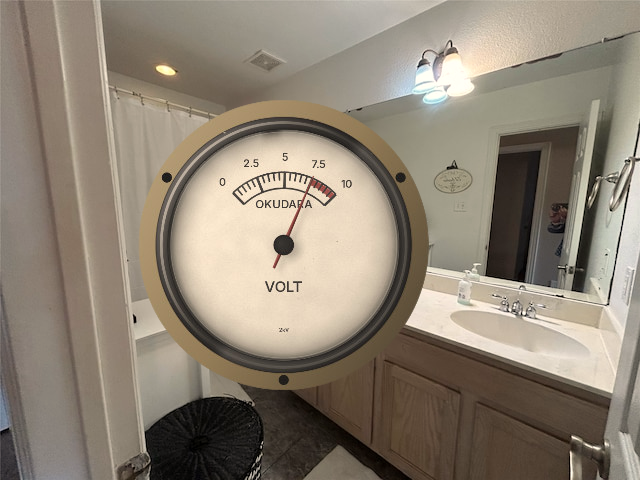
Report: 7.5 (V)
